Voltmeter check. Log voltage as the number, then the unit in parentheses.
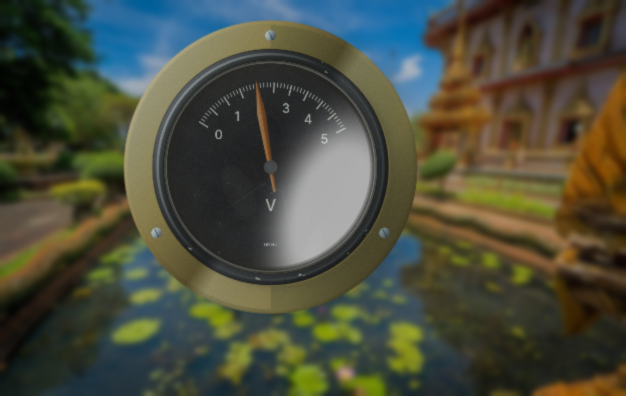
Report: 2 (V)
